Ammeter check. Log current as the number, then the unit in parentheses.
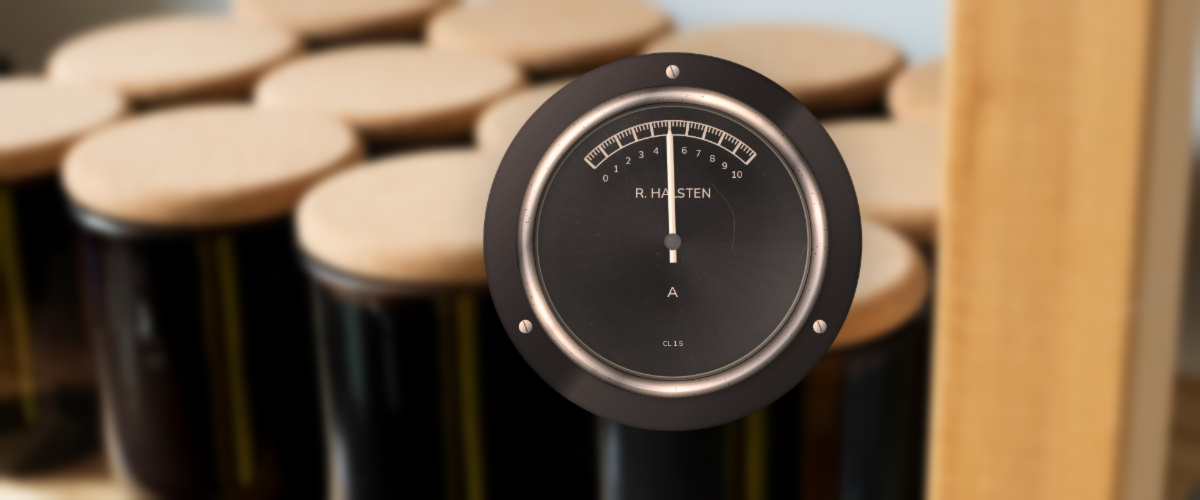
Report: 5 (A)
